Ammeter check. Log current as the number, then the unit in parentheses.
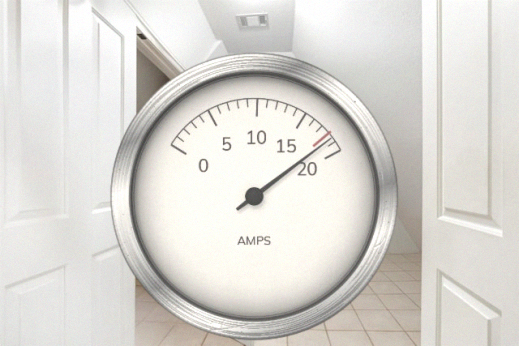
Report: 18.5 (A)
